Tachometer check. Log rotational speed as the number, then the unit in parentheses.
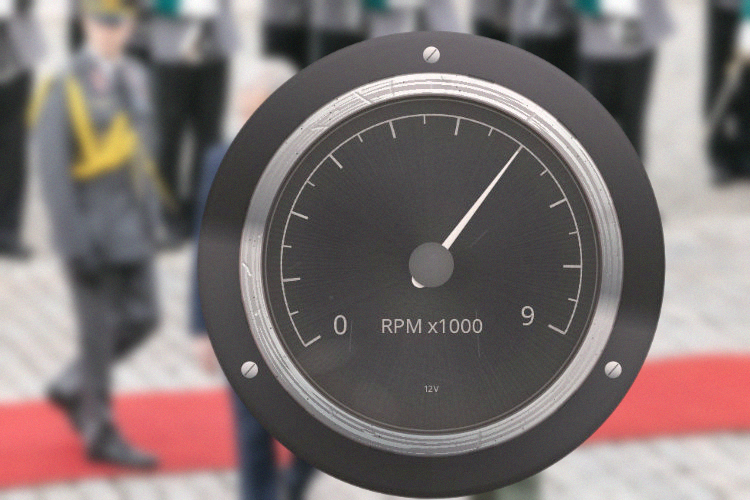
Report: 6000 (rpm)
